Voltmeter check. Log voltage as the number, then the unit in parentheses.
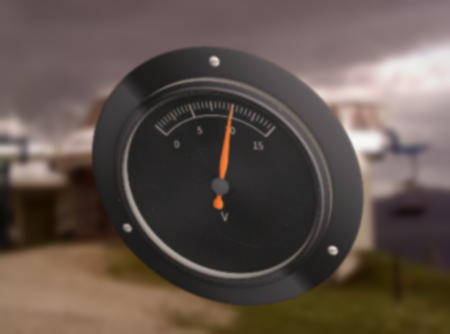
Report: 10 (V)
